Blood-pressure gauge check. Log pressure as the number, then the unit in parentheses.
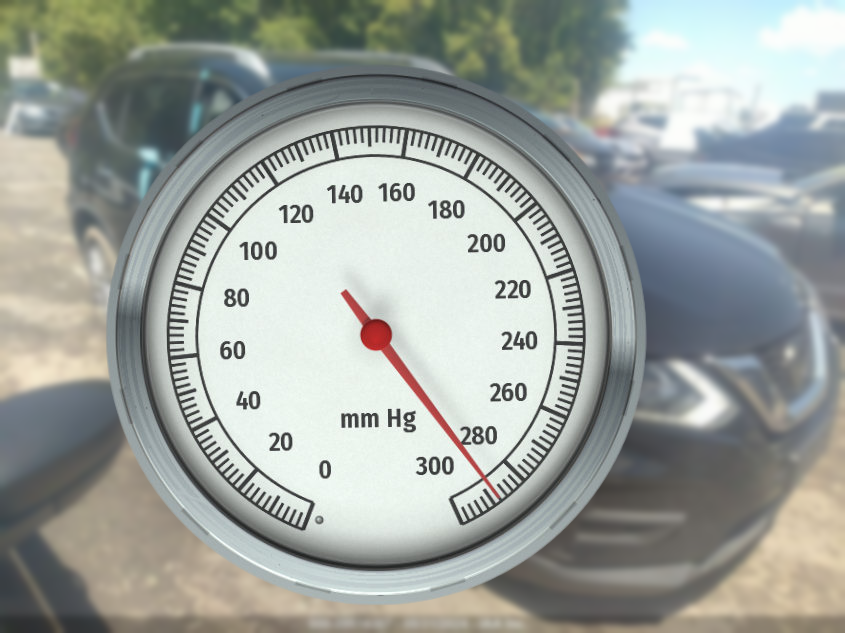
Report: 288 (mmHg)
